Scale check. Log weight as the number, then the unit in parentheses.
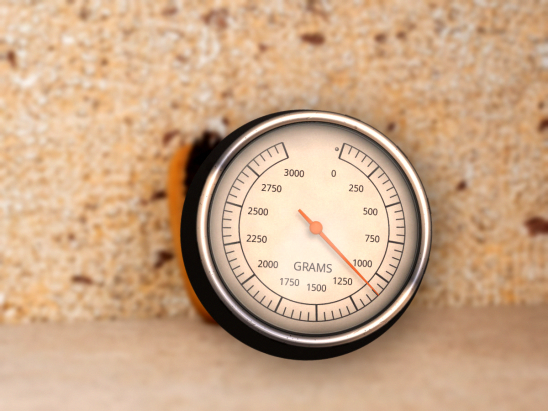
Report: 1100 (g)
